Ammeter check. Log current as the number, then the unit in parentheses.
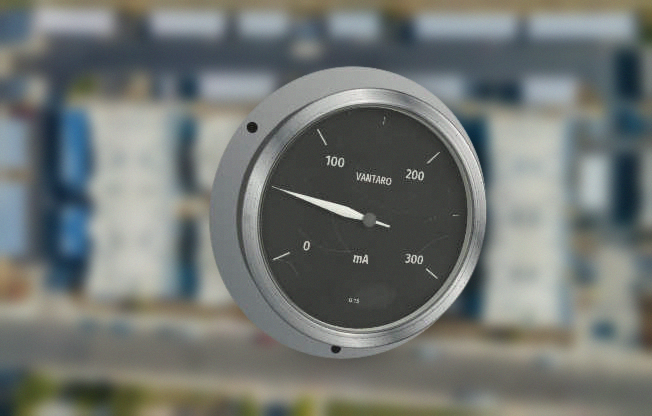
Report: 50 (mA)
